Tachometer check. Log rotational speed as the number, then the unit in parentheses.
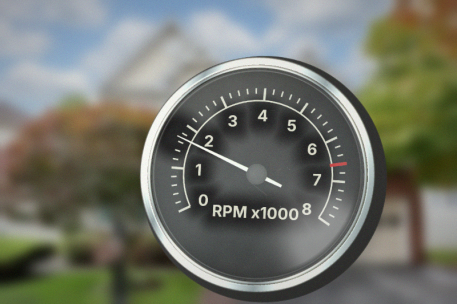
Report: 1700 (rpm)
